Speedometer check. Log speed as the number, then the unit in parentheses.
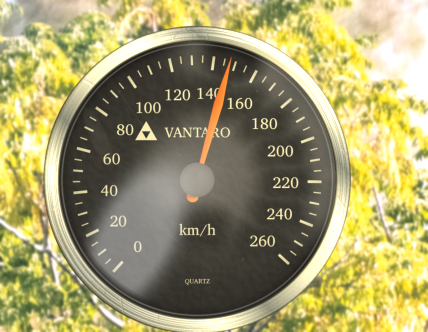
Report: 147.5 (km/h)
